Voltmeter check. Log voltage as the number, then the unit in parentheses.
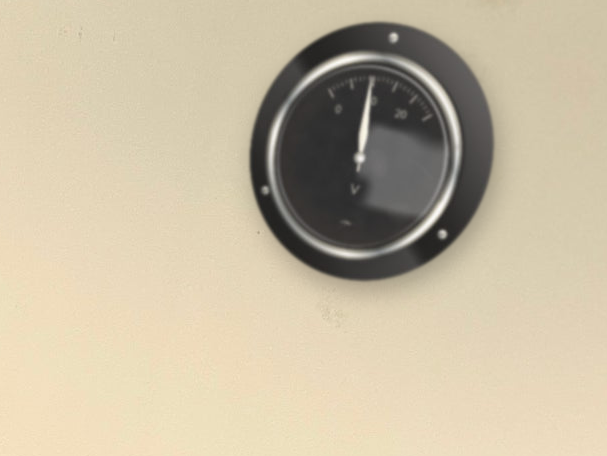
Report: 10 (V)
